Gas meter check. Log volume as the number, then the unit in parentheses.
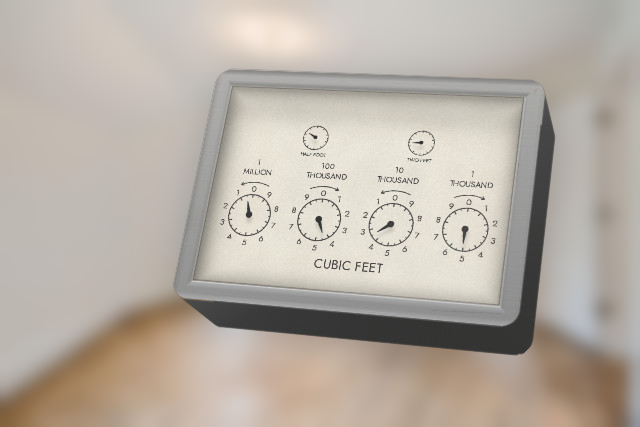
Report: 43500 (ft³)
